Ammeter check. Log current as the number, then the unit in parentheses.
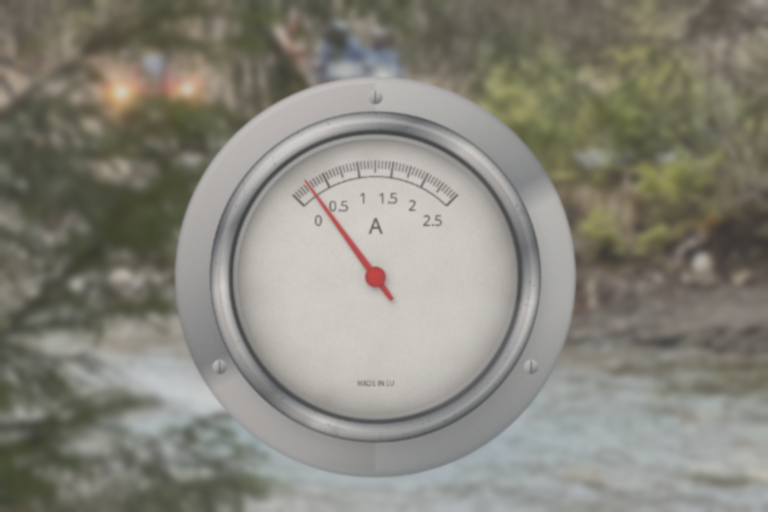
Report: 0.25 (A)
